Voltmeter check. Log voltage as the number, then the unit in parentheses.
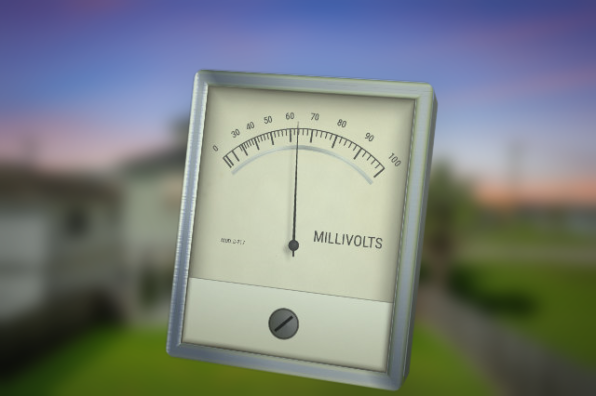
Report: 64 (mV)
